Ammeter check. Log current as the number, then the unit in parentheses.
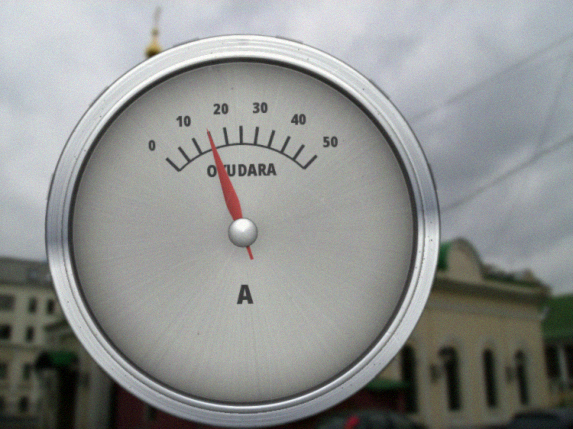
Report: 15 (A)
